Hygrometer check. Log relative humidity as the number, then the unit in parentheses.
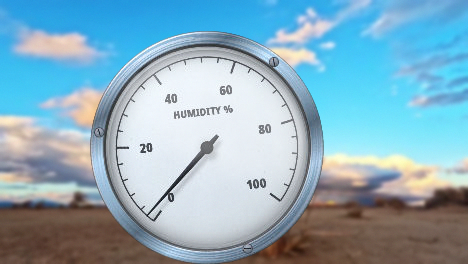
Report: 2 (%)
